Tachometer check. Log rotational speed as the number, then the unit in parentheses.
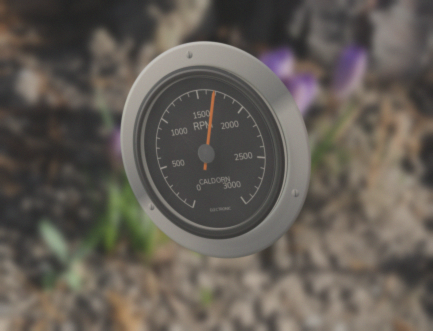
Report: 1700 (rpm)
